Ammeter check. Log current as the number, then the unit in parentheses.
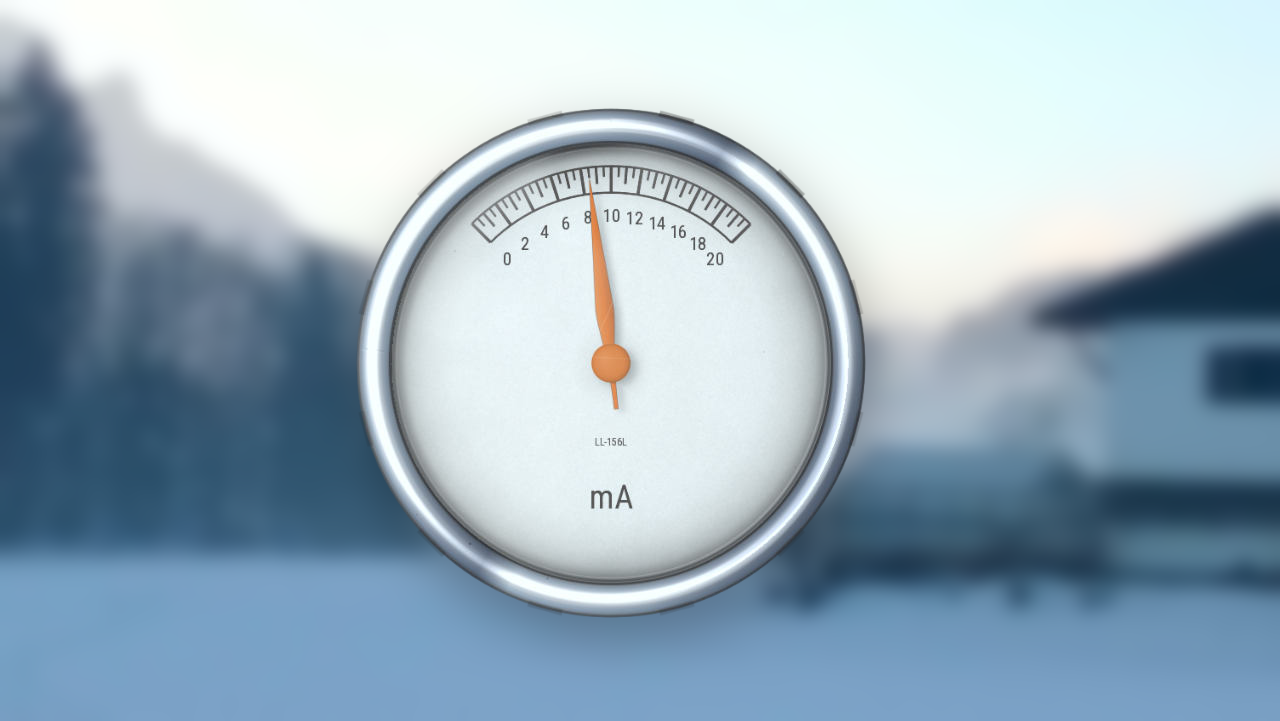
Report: 8.5 (mA)
